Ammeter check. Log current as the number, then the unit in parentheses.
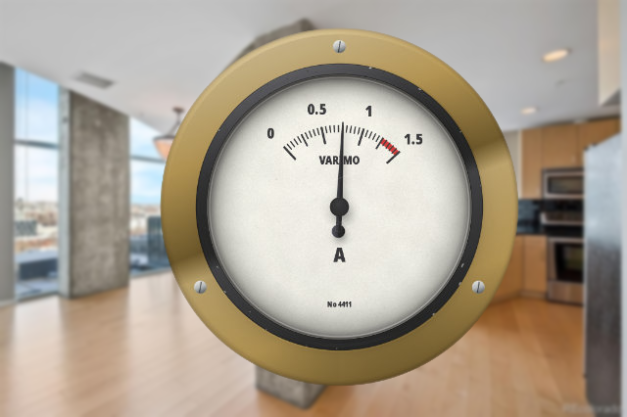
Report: 0.75 (A)
